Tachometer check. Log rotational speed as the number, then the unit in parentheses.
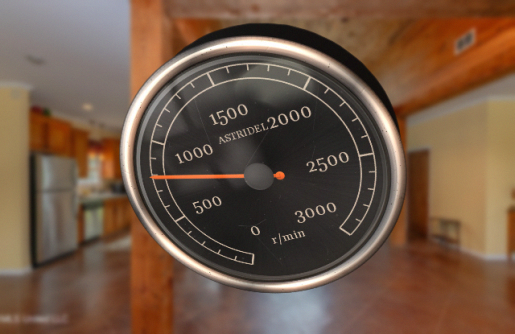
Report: 800 (rpm)
